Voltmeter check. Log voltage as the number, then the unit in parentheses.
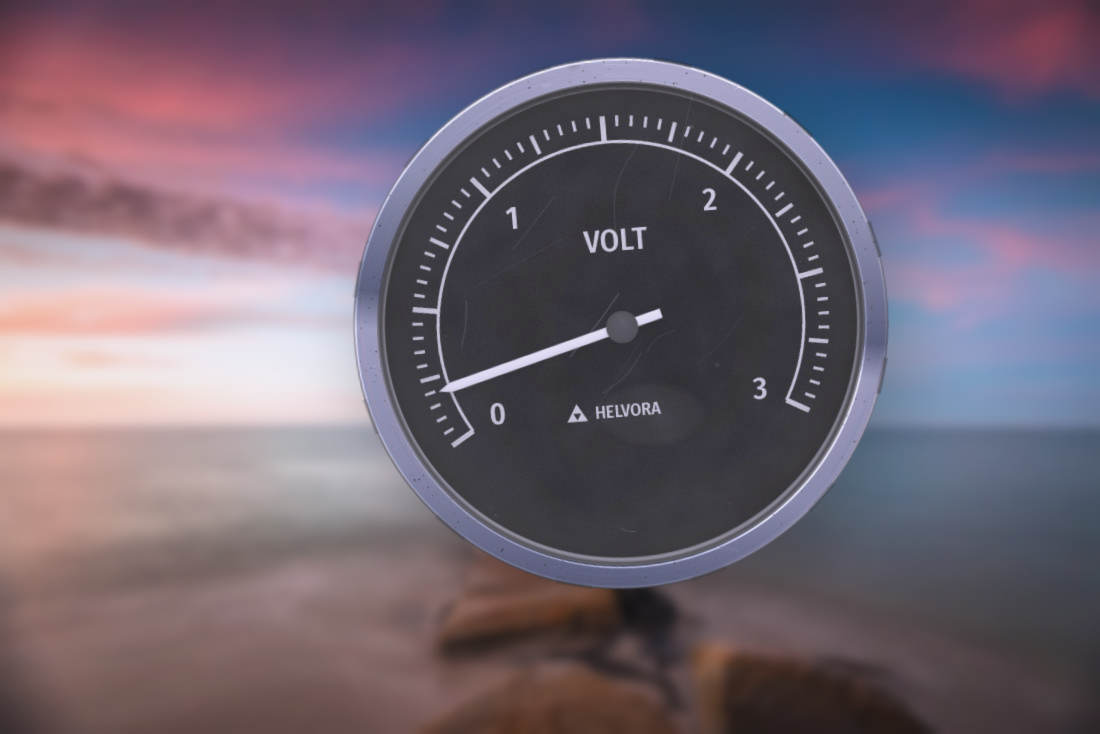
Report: 0.2 (V)
